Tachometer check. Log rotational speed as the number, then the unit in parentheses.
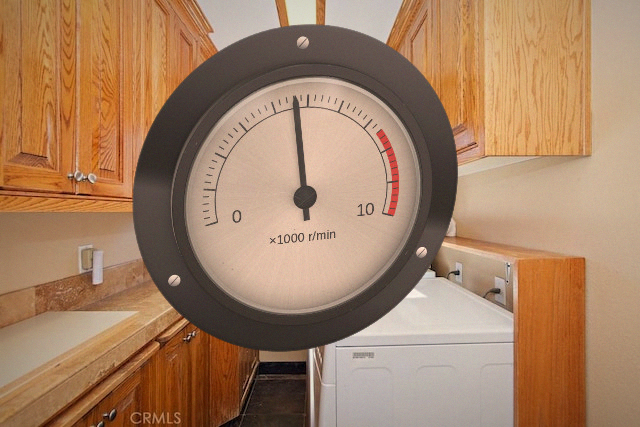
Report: 4600 (rpm)
